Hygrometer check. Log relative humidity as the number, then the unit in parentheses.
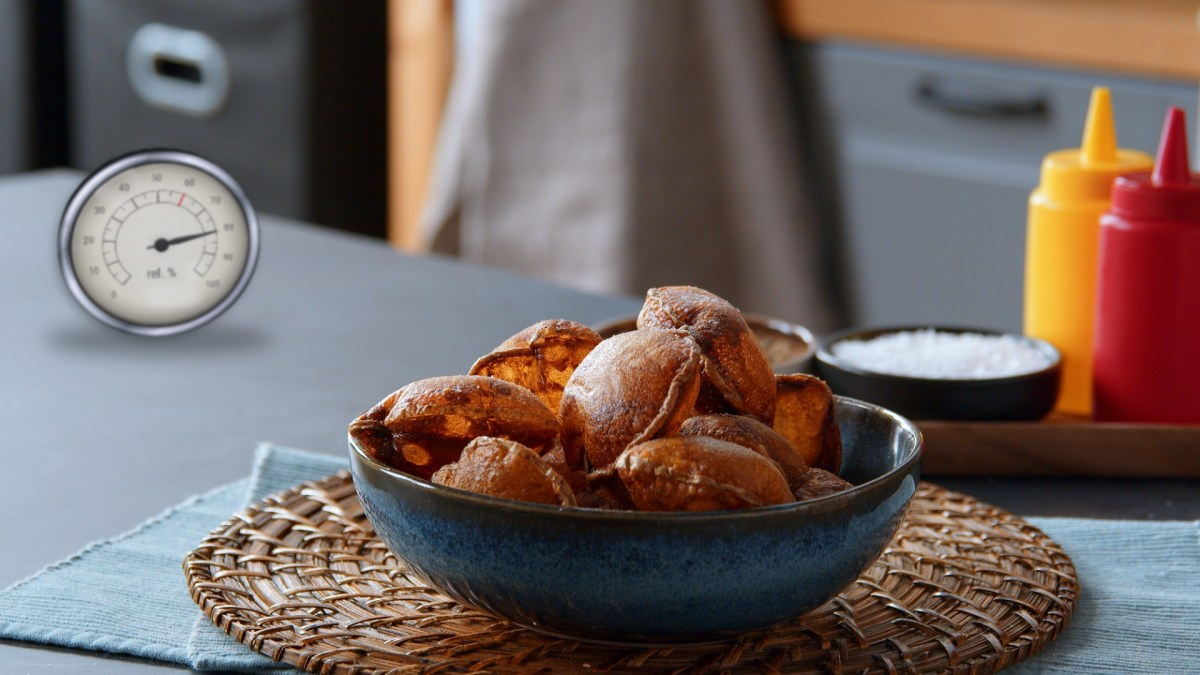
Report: 80 (%)
